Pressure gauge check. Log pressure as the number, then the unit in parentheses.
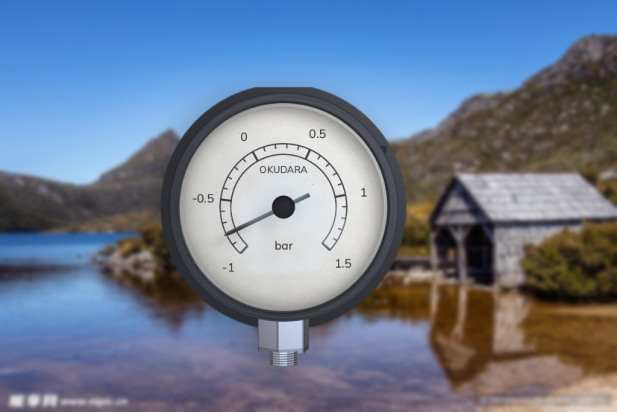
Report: -0.8 (bar)
